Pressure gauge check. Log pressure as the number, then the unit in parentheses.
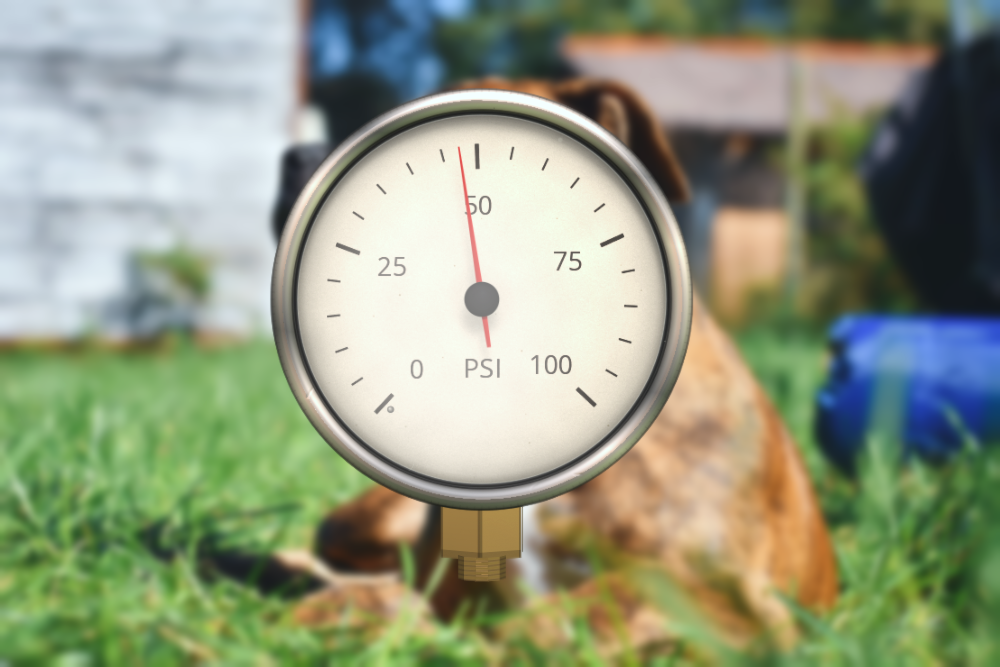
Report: 47.5 (psi)
